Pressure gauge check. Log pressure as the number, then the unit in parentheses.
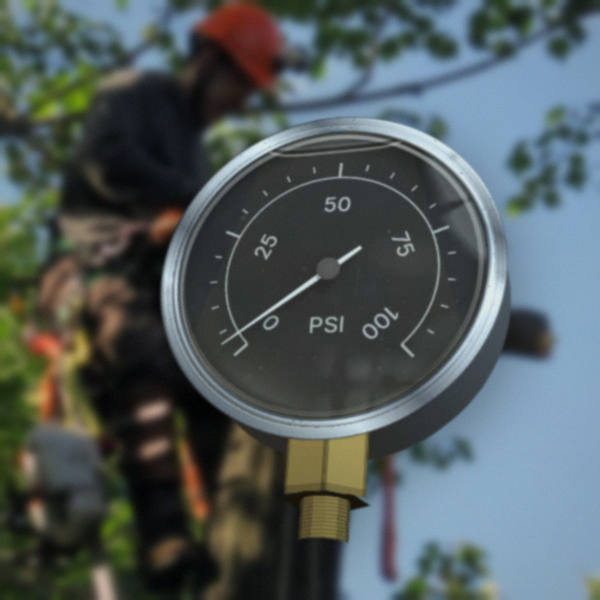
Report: 2.5 (psi)
